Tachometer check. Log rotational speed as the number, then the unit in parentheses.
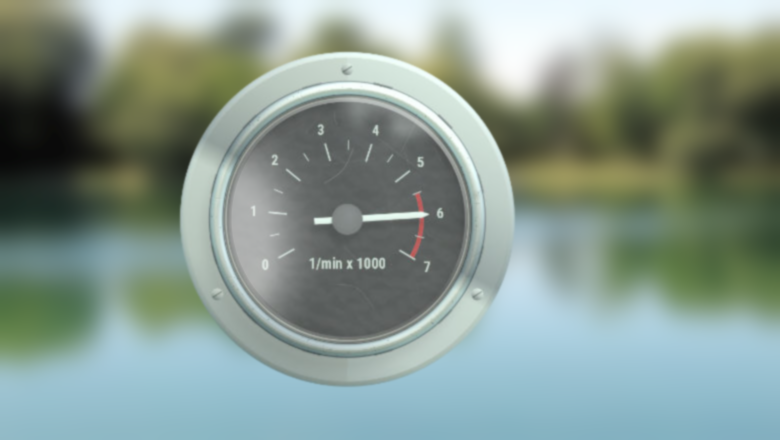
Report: 6000 (rpm)
